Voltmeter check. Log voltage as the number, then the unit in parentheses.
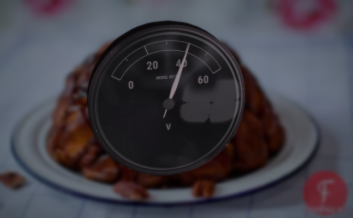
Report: 40 (V)
